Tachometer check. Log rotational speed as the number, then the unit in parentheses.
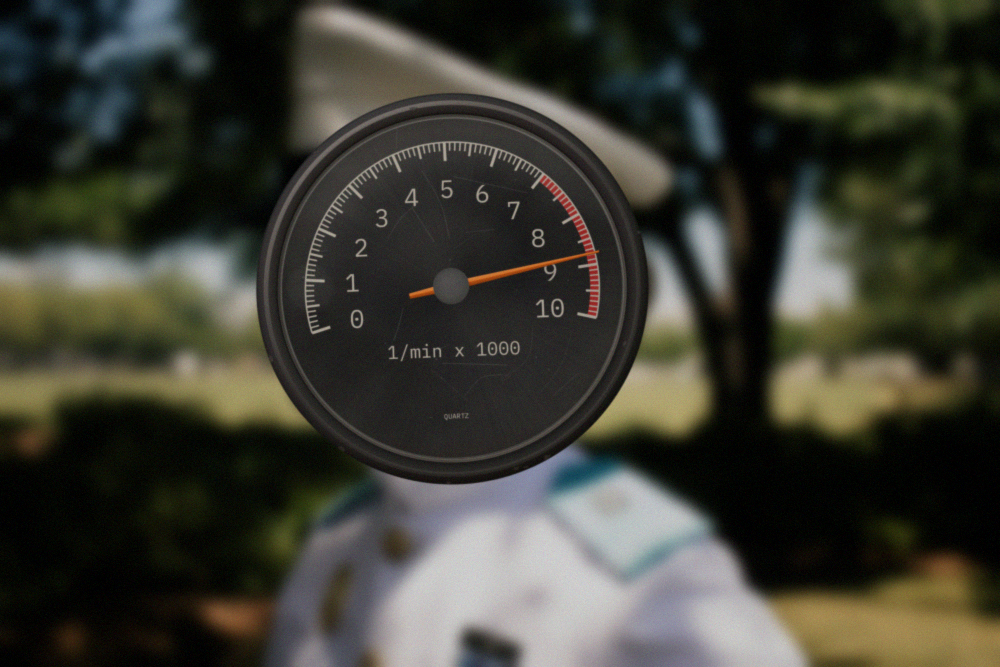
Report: 8800 (rpm)
